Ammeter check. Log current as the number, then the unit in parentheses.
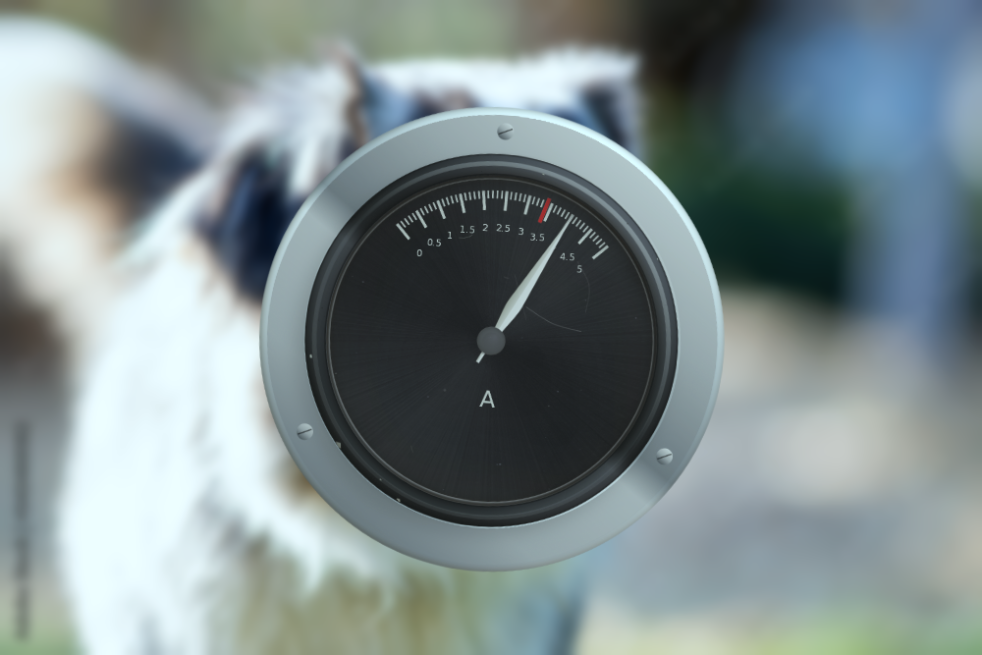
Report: 4 (A)
